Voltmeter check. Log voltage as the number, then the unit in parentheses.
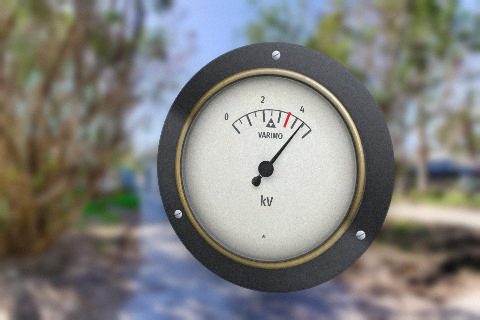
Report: 4.5 (kV)
